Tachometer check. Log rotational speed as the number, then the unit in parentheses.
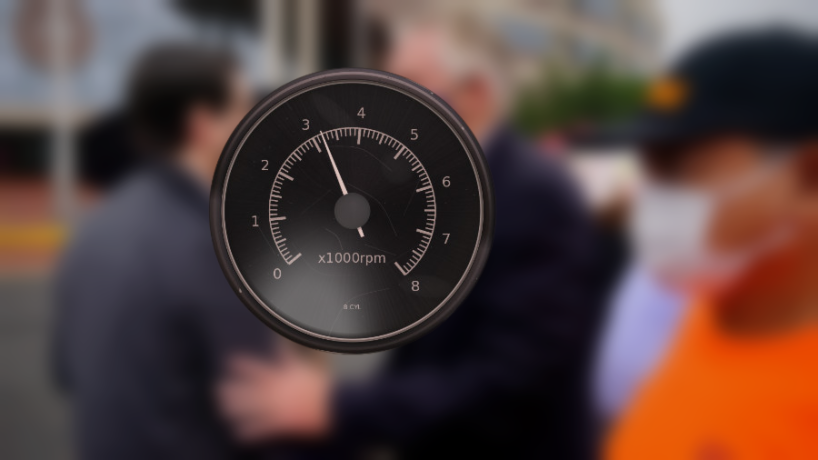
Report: 3200 (rpm)
